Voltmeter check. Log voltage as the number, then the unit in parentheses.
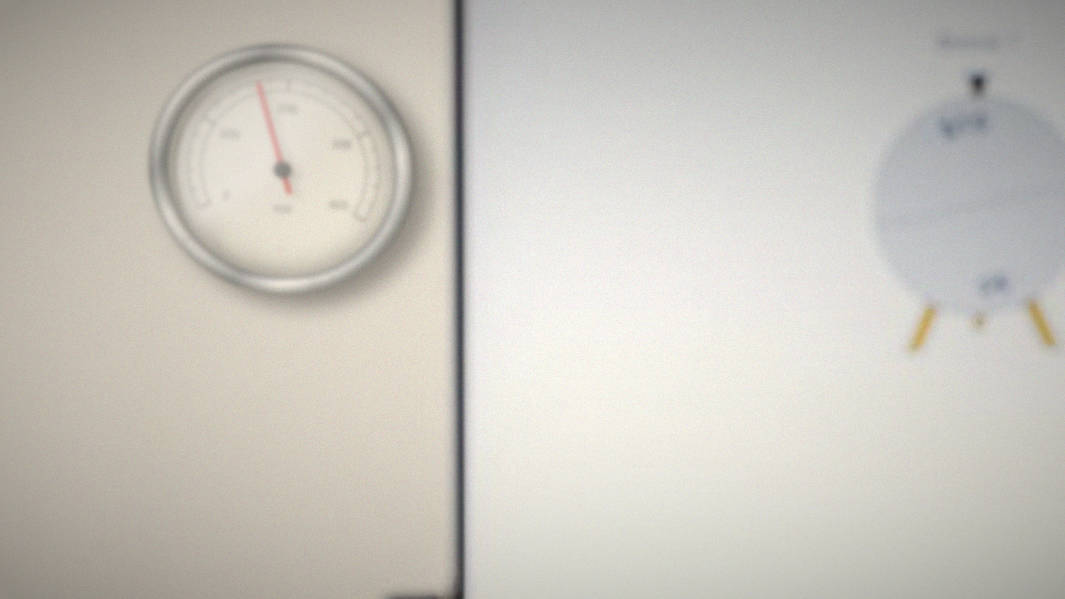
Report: 170 (mV)
